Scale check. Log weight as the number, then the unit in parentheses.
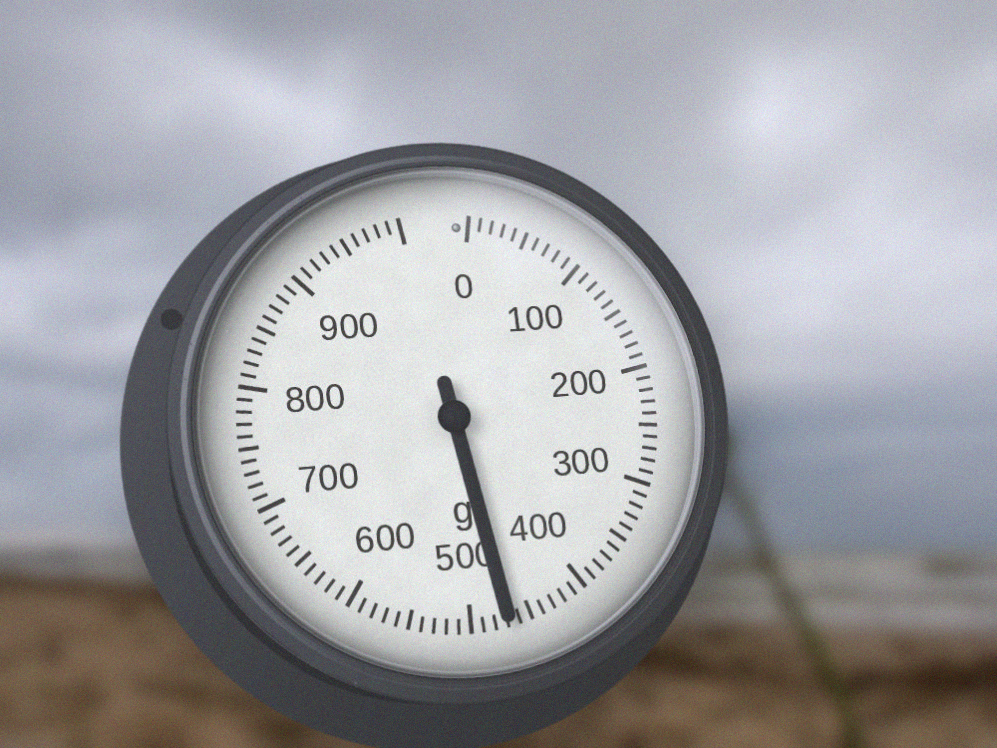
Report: 470 (g)
